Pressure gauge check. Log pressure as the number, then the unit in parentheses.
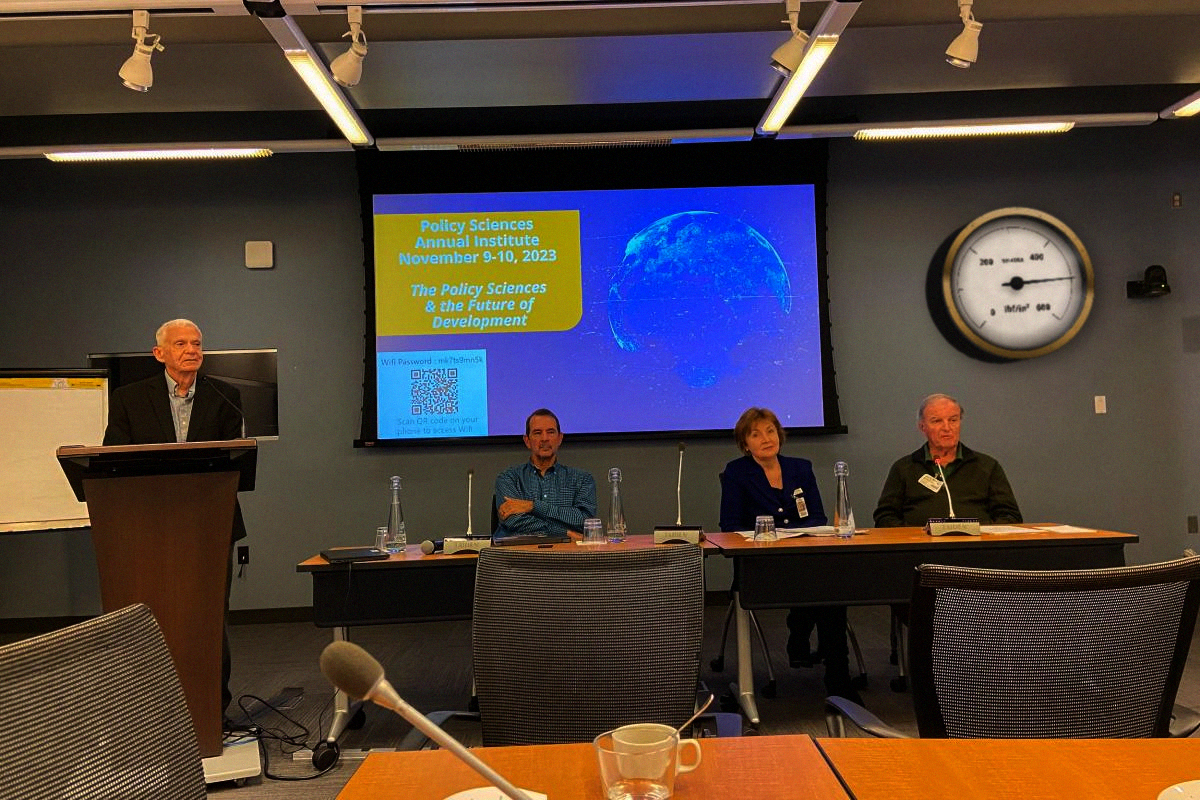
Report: 500 (psi)
